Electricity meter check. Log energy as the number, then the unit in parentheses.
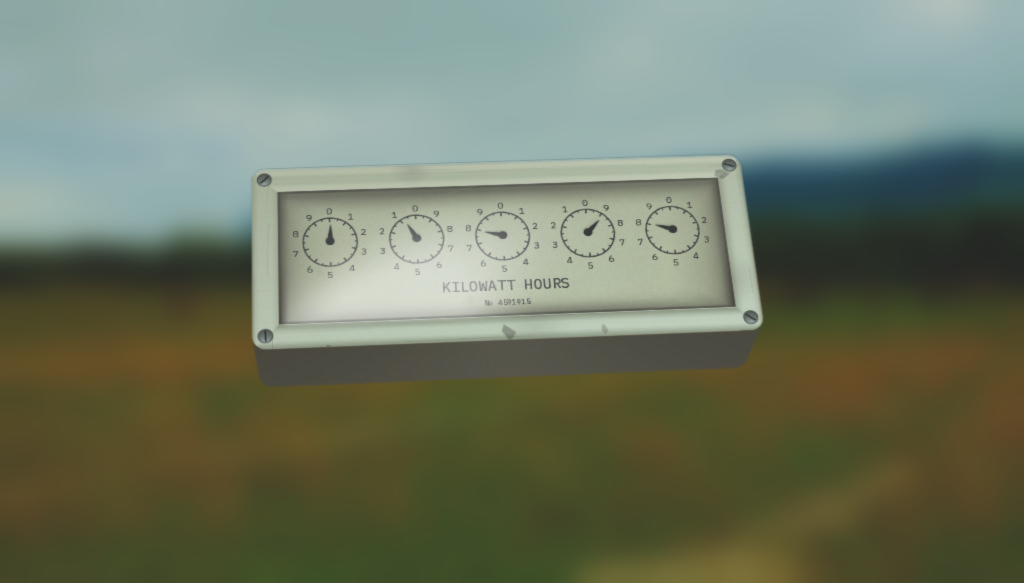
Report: 788 (kWh)
